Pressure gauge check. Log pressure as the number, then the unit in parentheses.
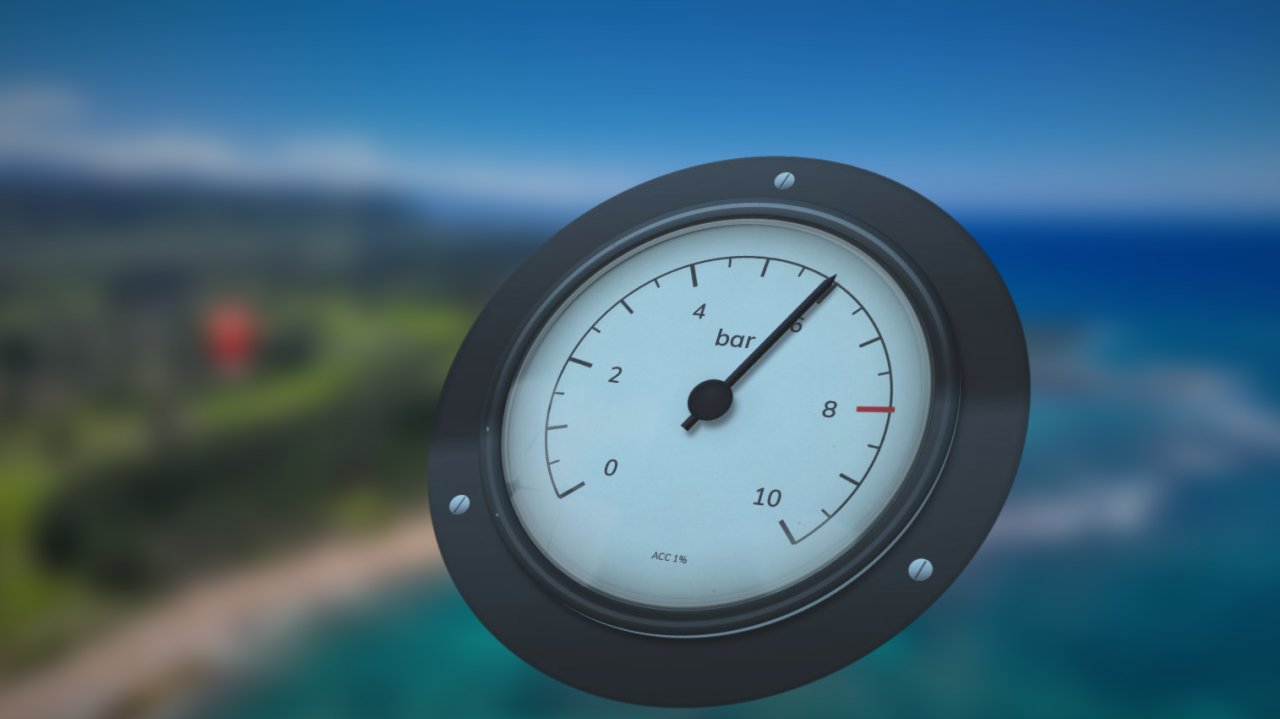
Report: 6 (bar)
